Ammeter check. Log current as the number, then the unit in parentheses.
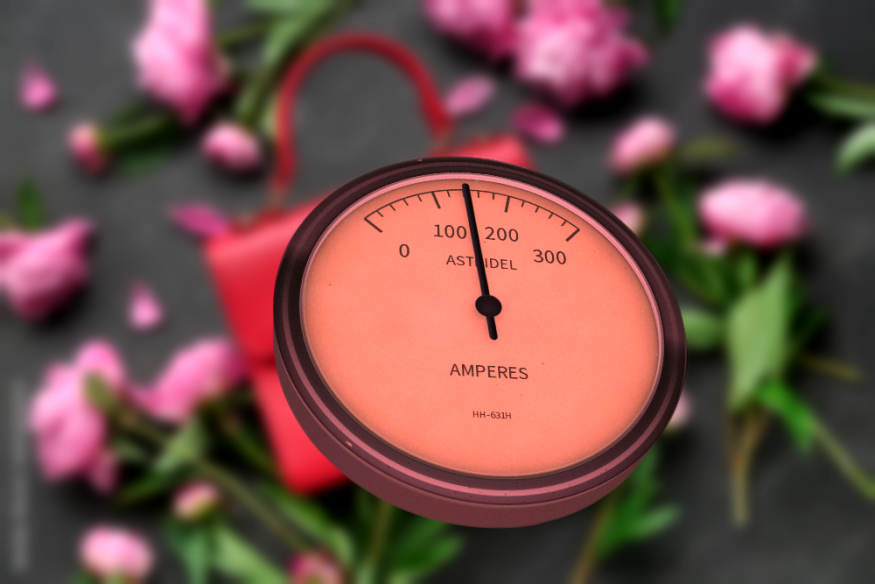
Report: 140 (A)
